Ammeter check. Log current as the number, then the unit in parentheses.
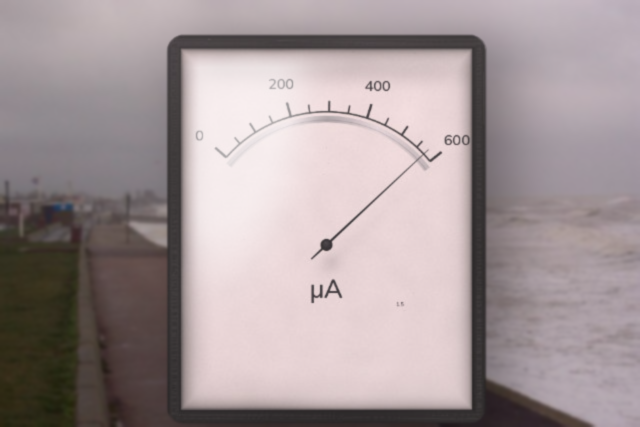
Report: 575 (µA)
